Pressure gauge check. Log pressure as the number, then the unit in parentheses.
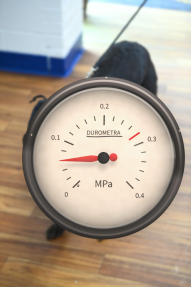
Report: 0.06 (MPa)
